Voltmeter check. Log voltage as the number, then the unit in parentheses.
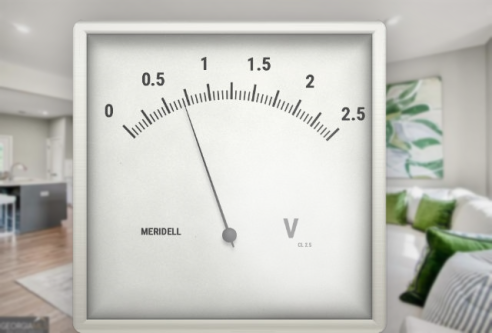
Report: 0.7 (V)
